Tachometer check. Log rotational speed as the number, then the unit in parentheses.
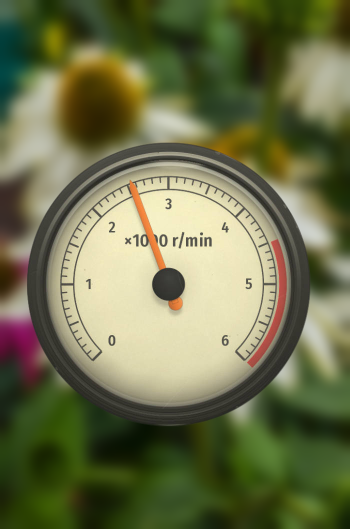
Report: 2550 (rpm)
